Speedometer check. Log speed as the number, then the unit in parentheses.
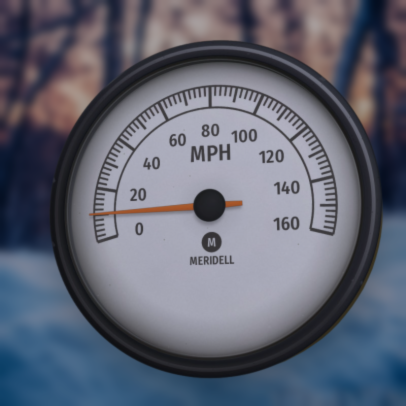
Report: 10 (mph)
